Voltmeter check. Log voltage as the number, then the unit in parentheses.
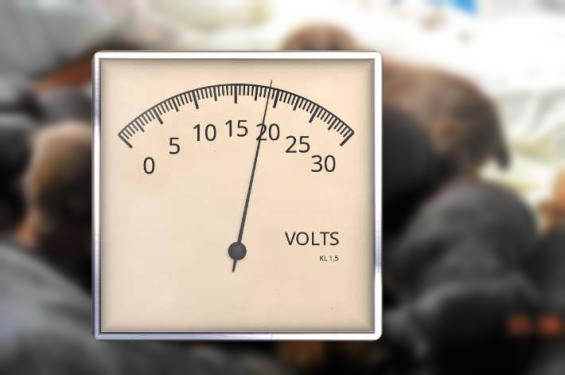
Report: 19 (V)
